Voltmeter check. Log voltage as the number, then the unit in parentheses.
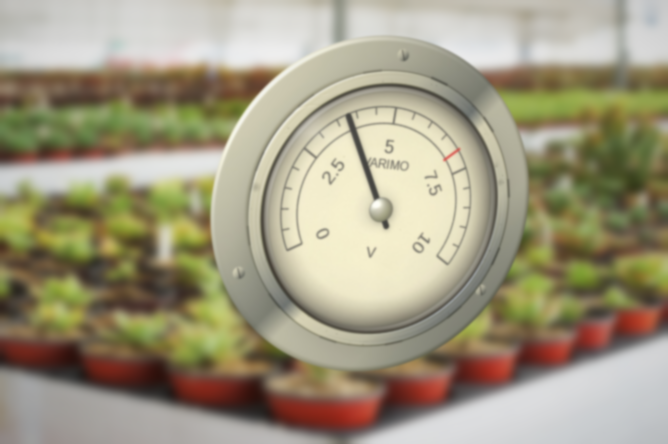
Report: 3.75 (V)
